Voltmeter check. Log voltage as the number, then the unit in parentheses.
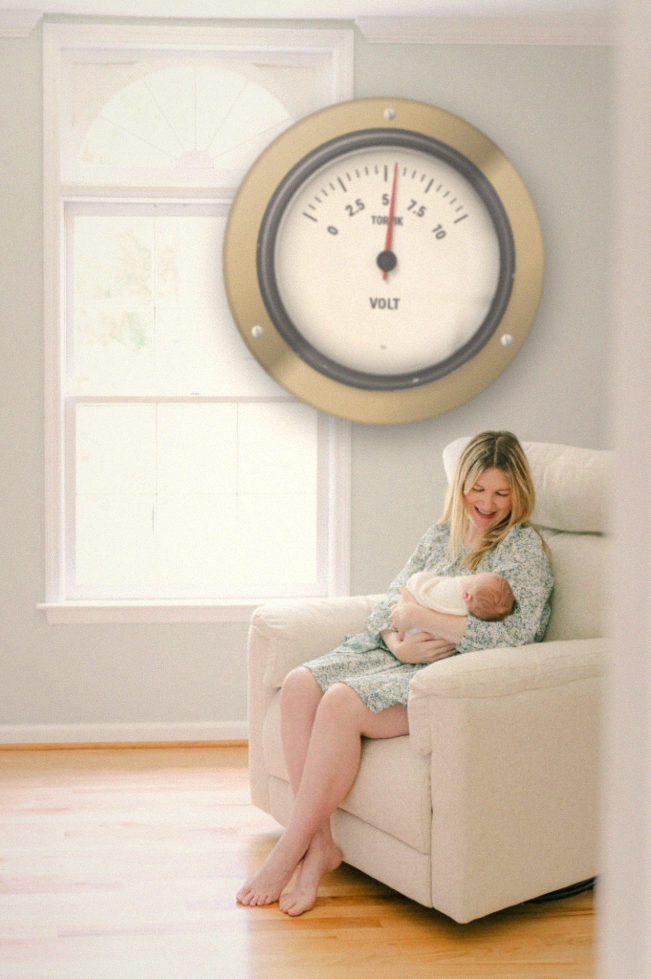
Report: 5.5 (V)
